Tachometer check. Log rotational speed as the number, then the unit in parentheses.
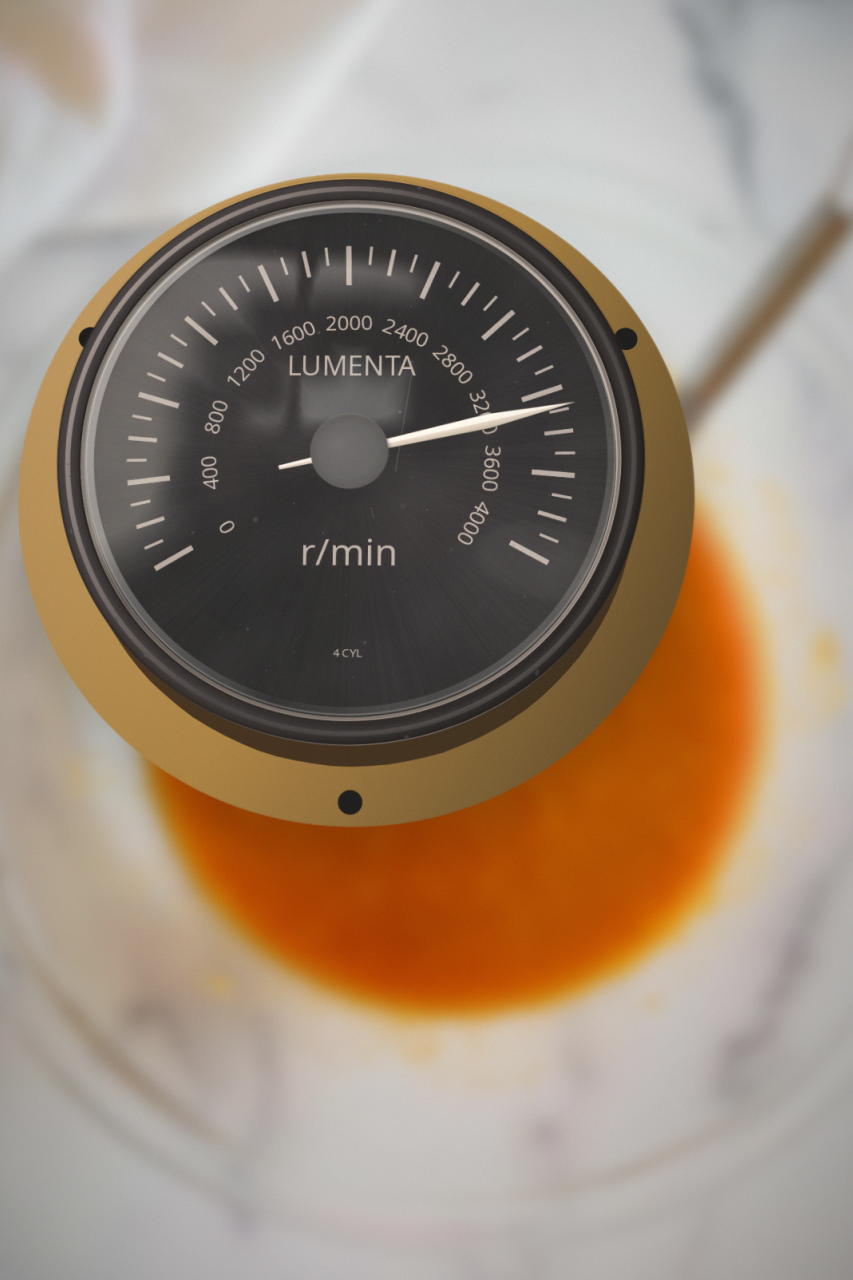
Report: 3300 (rpm)
